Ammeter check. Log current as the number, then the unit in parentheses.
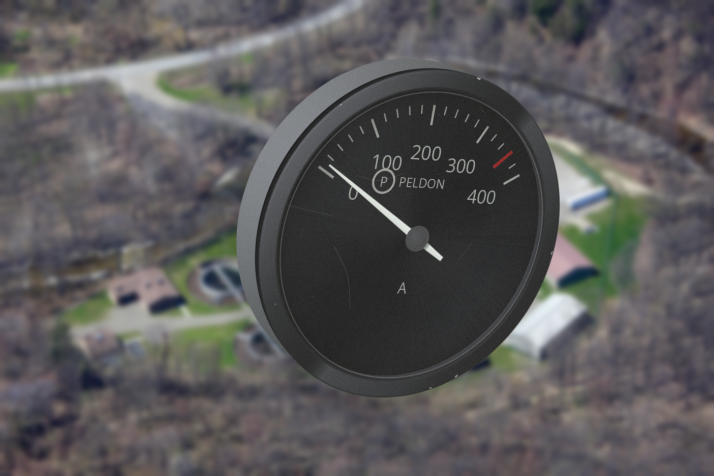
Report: 10 (A)
